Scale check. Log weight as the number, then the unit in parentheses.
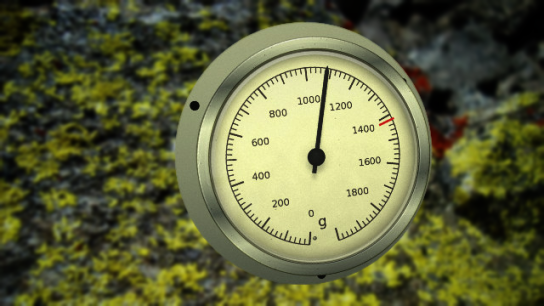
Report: 1080 (g)
